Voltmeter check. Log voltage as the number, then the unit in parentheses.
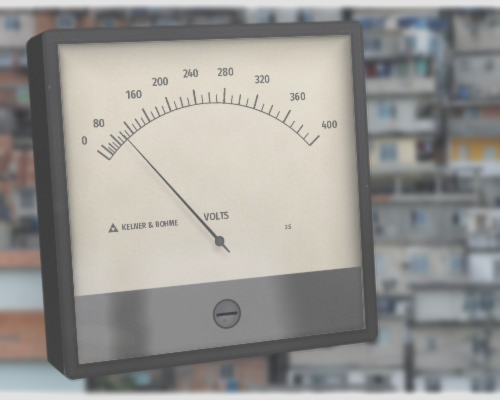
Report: 100 (V)
